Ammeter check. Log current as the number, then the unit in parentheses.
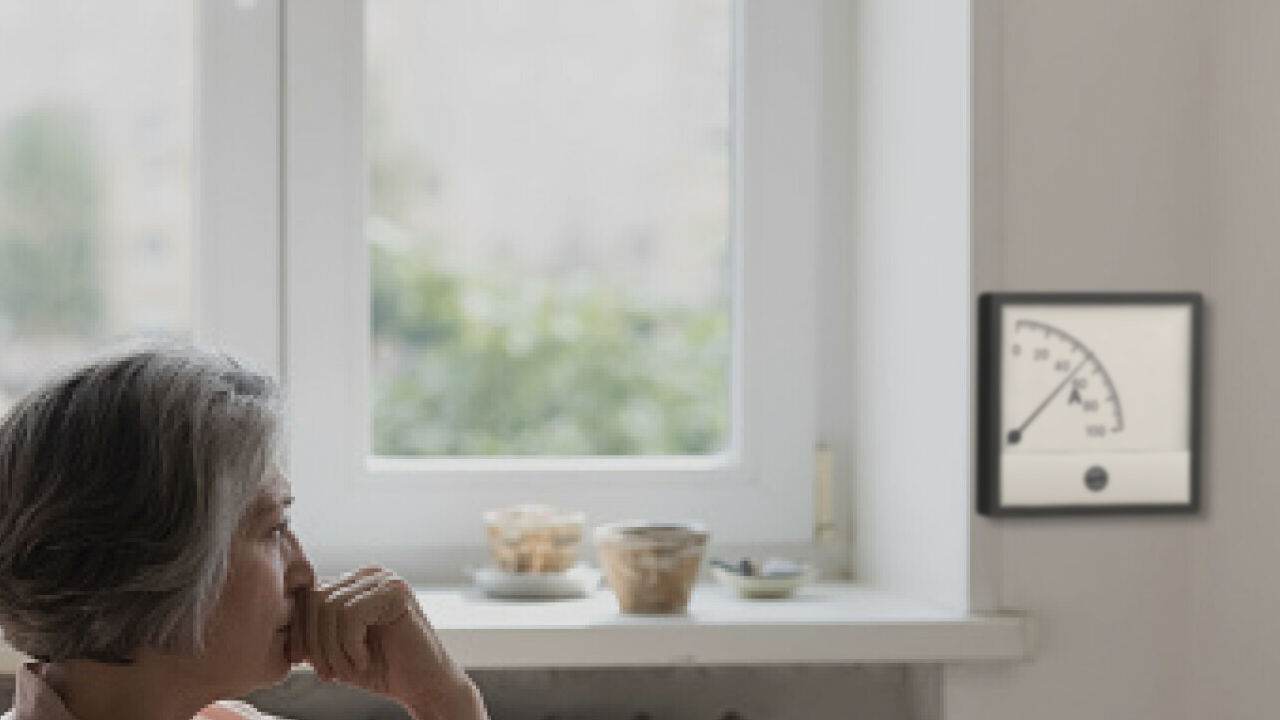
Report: 50 (A)
